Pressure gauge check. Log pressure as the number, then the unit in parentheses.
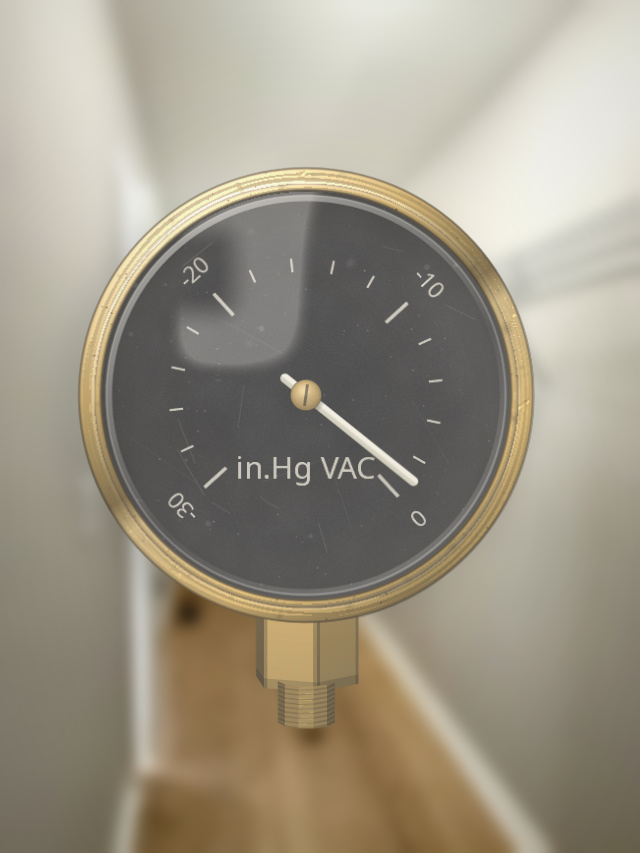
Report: -1 (inHg)
